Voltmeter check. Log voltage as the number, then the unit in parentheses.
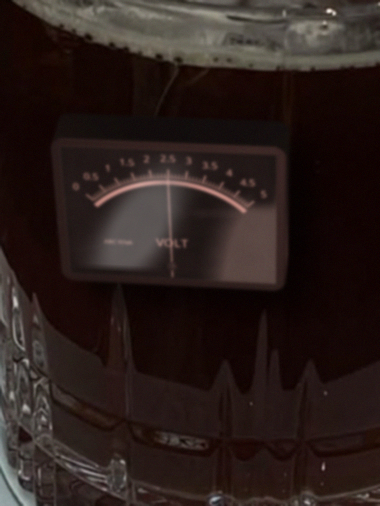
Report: 2.5 (V)
